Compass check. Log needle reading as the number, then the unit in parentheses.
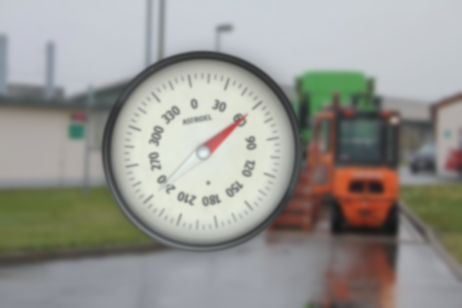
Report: 60 (°)
